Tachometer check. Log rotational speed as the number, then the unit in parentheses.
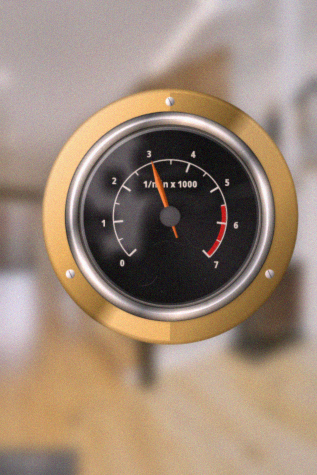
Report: 3000 (rpm)
